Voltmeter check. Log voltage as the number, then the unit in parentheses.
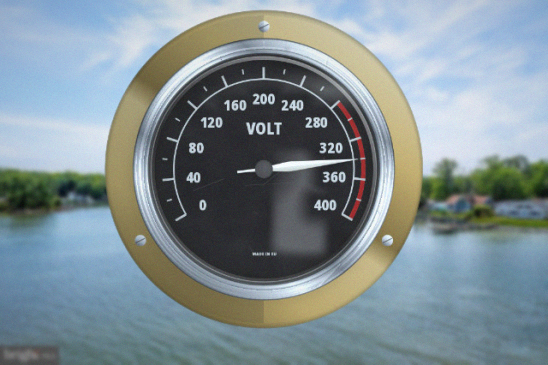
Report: 340 (V)
